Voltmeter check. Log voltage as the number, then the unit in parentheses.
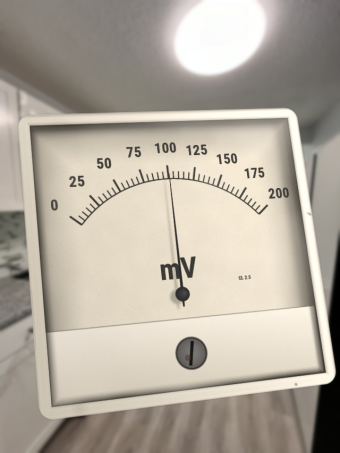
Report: 100 (mV)
